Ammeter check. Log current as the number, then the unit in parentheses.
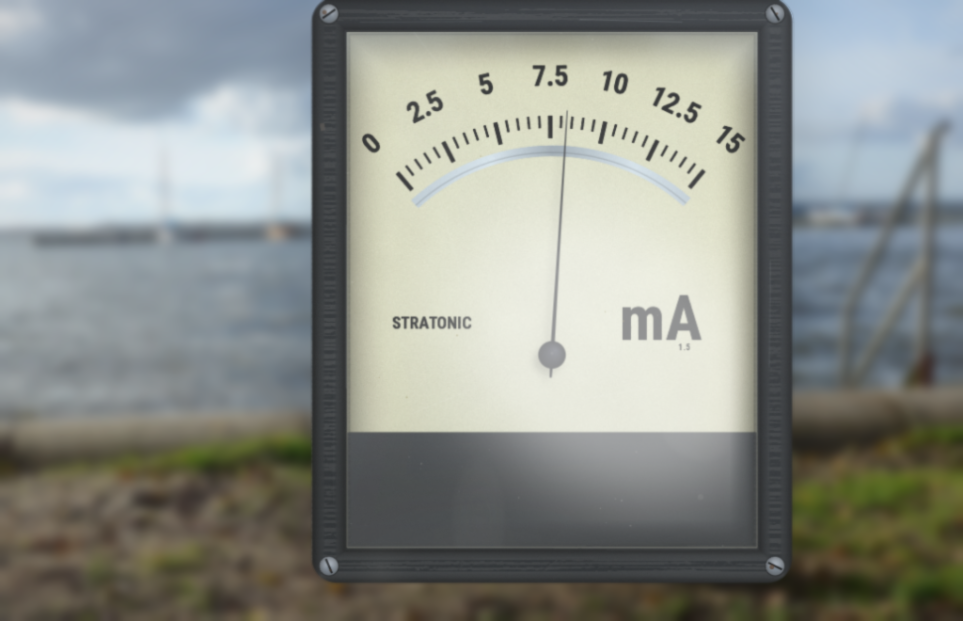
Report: 8.25 (mA)
